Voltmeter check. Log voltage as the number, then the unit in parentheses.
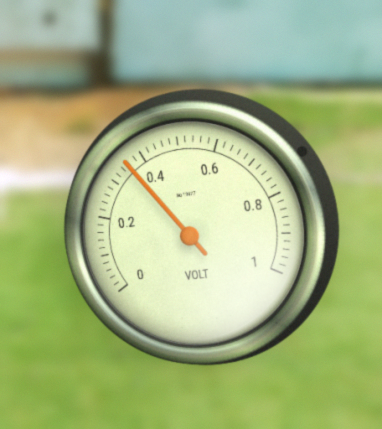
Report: 0.36 (V)
